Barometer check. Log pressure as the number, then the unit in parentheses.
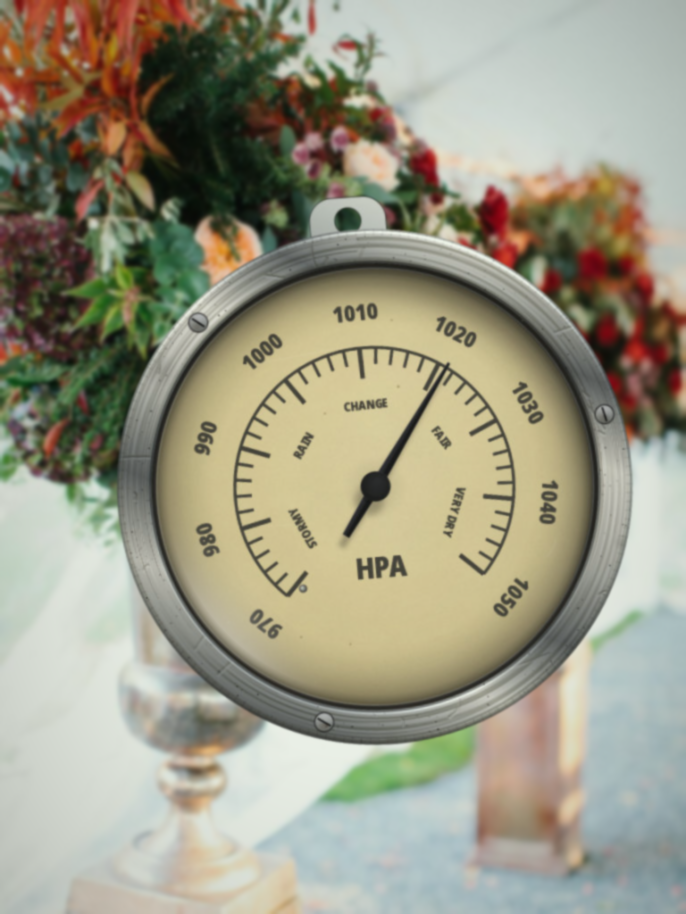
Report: 1021 (hPa)
